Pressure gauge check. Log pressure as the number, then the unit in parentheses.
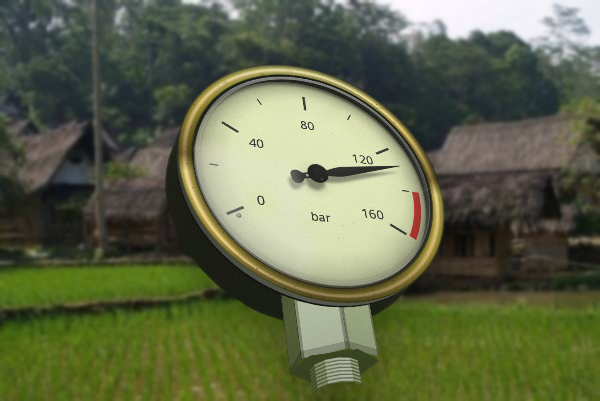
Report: 130 (bar)
